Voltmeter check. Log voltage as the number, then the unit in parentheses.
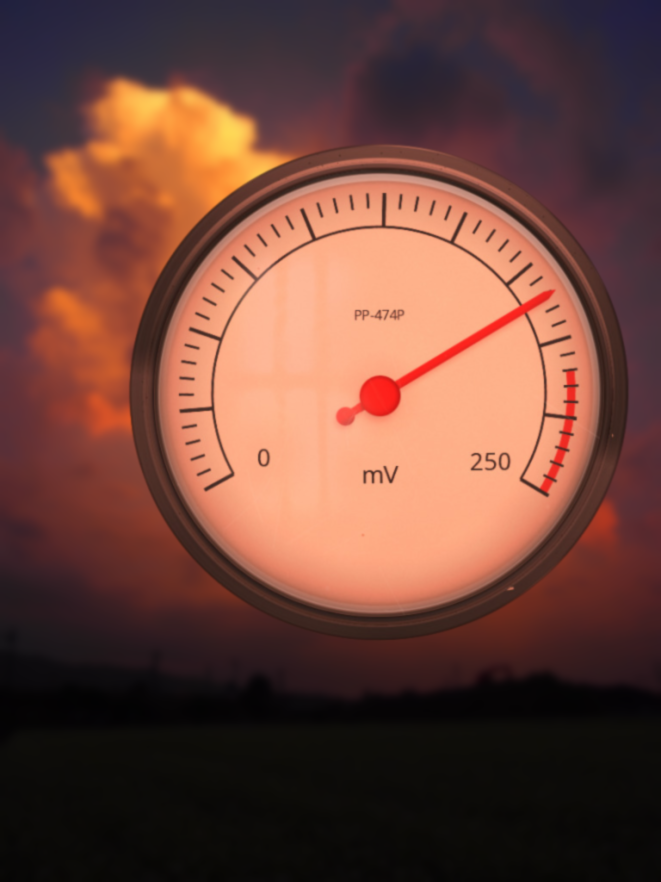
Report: 185 (mV)
